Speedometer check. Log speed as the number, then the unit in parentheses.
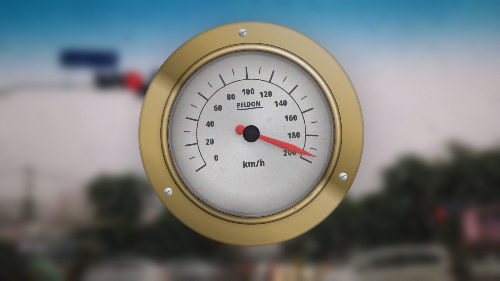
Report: 195 (km/h)
